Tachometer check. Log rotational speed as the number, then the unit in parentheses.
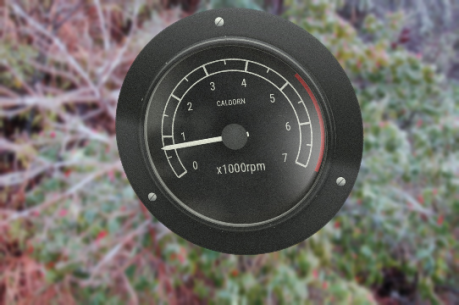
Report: 750 (rpm)
